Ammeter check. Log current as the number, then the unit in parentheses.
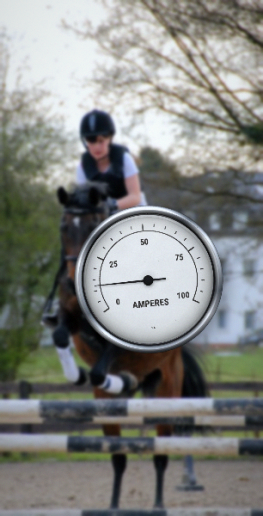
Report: 12.5 (A)
